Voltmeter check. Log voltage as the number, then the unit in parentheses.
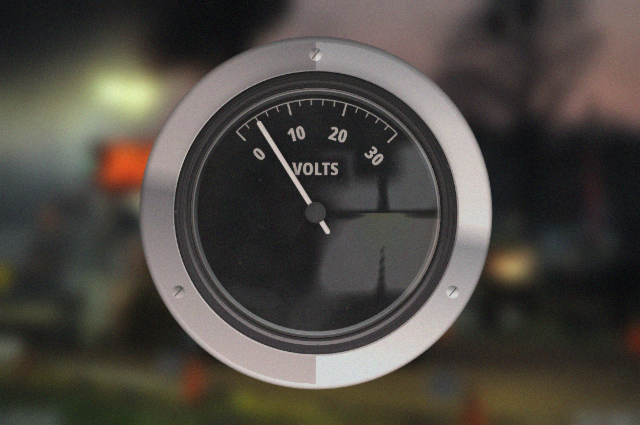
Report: 4 (V)
